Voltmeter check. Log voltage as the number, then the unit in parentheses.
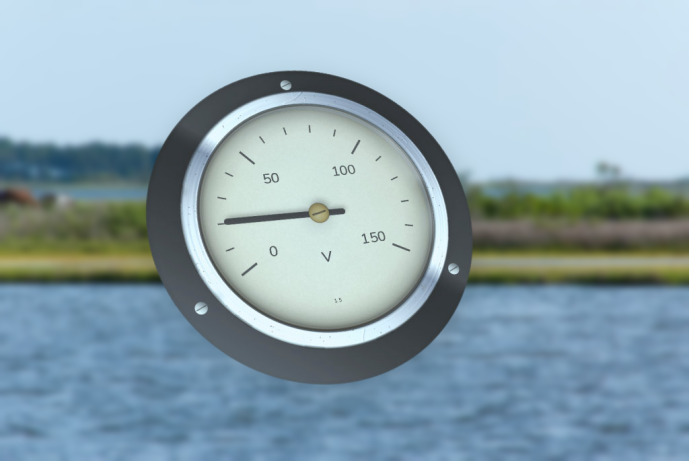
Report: 20 (V)
